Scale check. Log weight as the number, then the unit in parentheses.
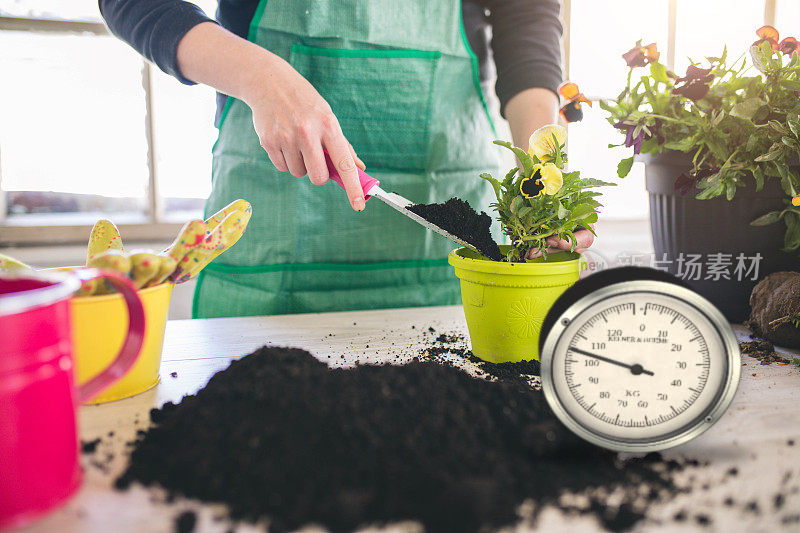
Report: 105 (kg)
